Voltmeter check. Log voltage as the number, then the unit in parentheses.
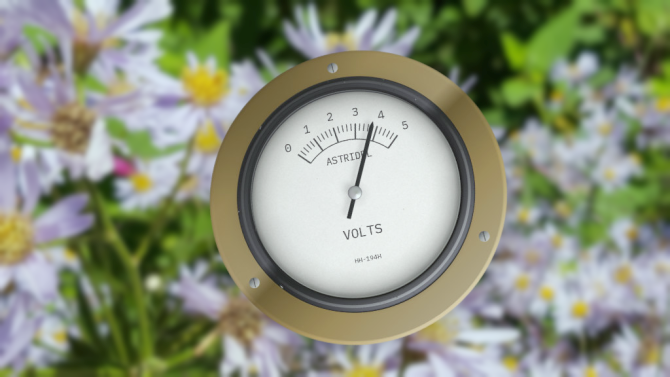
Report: 3.8 (V)
